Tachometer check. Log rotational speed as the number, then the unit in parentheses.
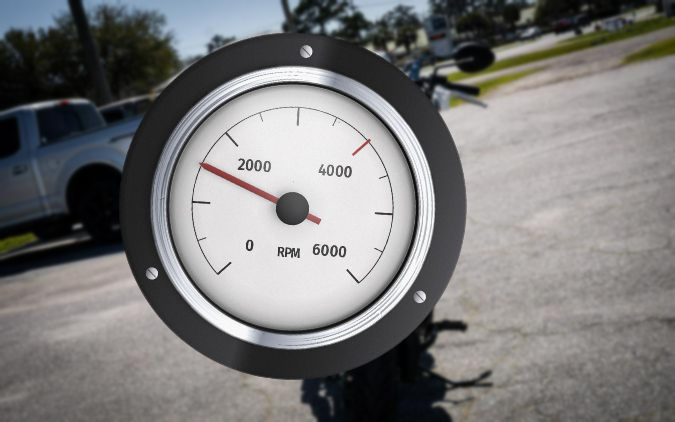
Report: 1500 (rpm)
